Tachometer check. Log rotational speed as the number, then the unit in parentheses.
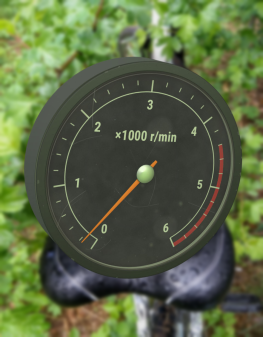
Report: 200 (rpm)
